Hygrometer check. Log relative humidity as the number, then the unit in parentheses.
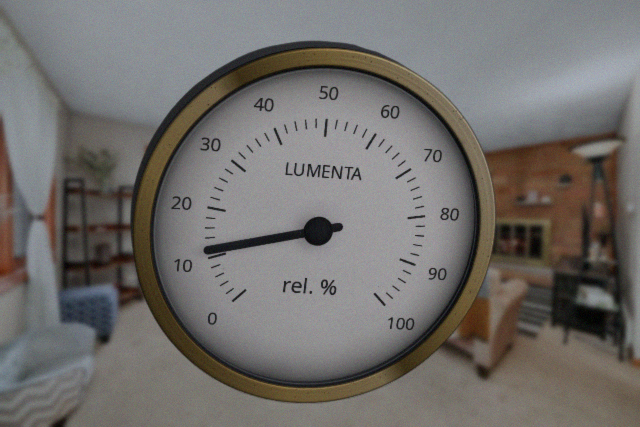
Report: 12 (%)
